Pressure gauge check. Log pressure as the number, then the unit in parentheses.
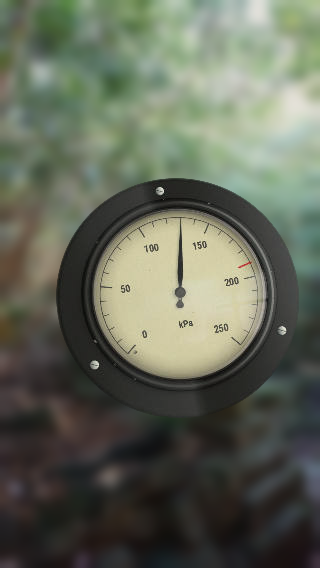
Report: 130 (kPa)
